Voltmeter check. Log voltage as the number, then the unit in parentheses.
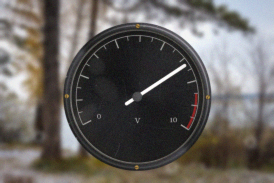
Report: 7.25 (V)
